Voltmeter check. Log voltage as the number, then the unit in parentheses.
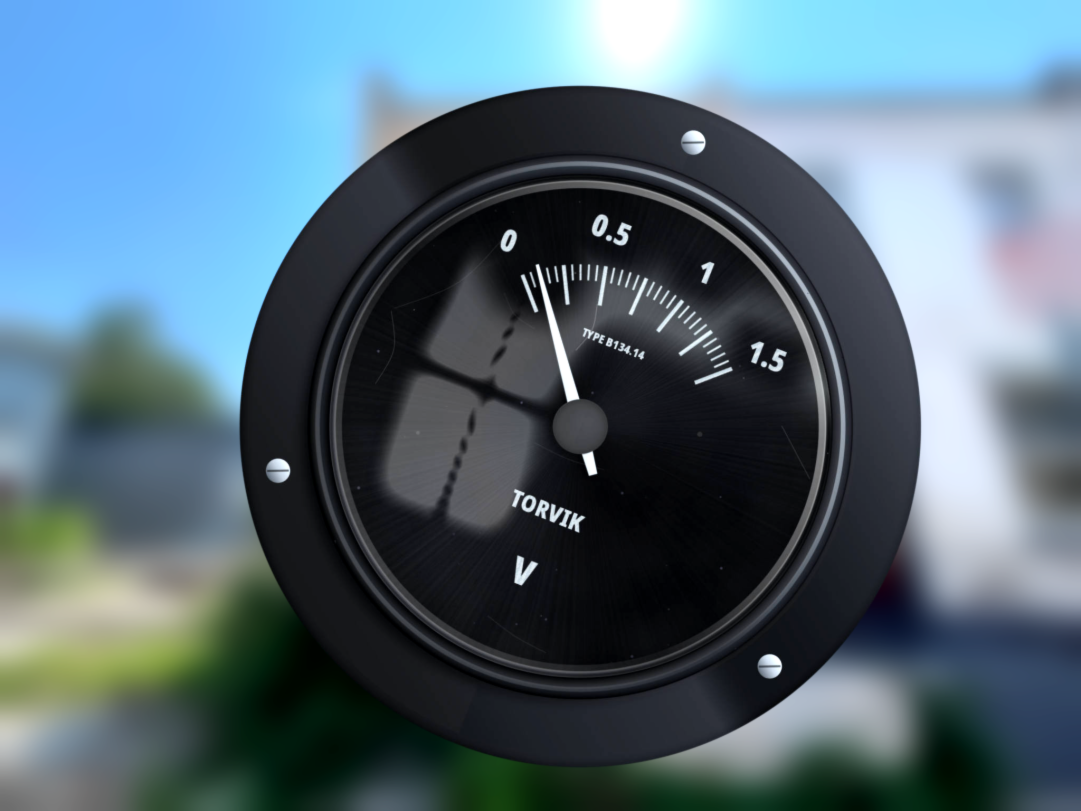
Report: 0.1 (V)
